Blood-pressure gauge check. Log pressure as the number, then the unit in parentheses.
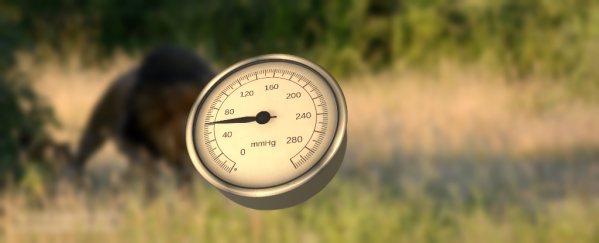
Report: 60 (mmHg)
